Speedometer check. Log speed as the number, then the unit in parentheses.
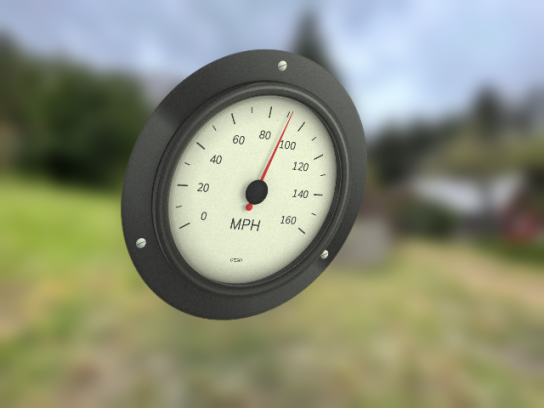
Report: 90 (mph)
